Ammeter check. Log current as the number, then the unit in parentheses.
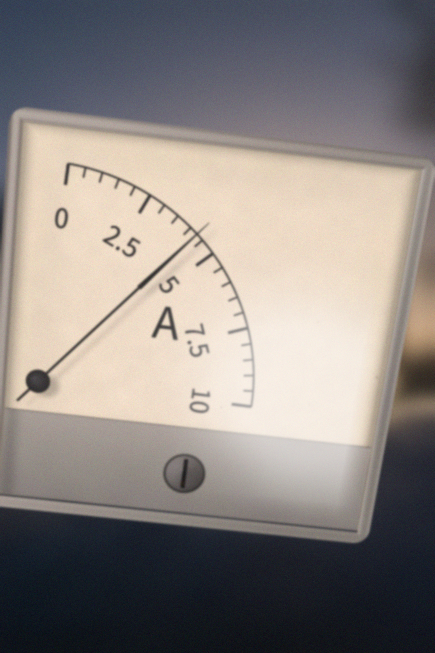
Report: 4.25 (A)
